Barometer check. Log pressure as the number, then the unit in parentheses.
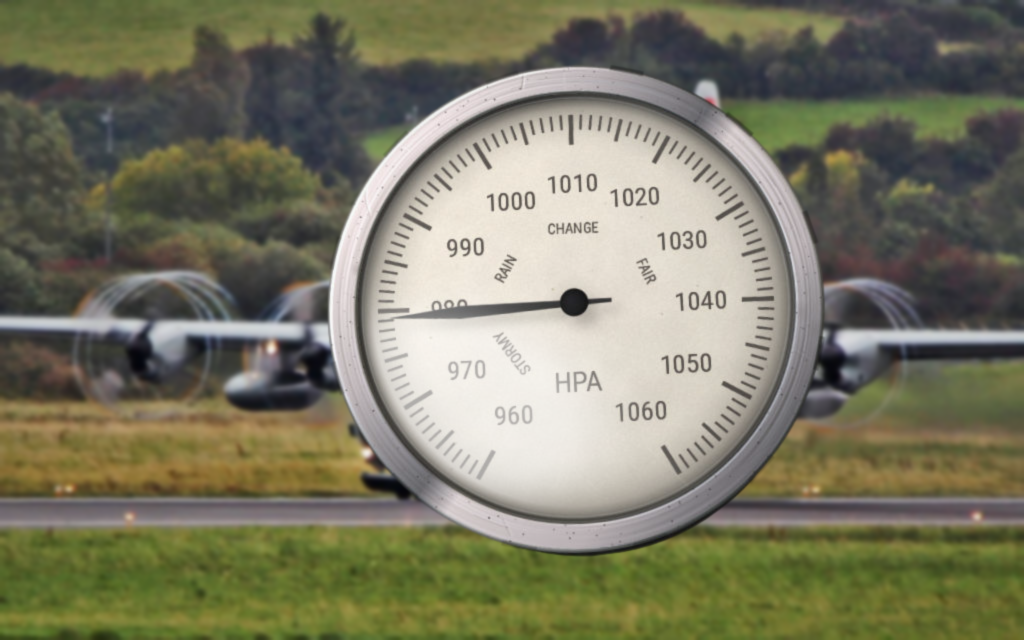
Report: 979 (hPa)
